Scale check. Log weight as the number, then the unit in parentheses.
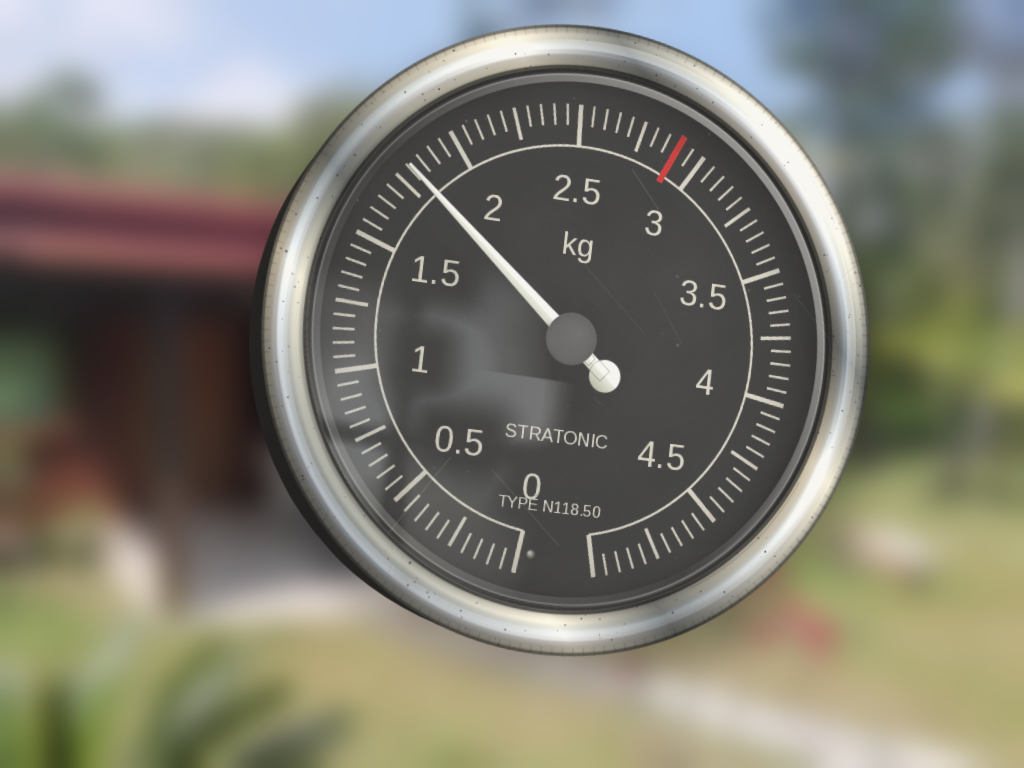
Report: 1.8 (kg)
